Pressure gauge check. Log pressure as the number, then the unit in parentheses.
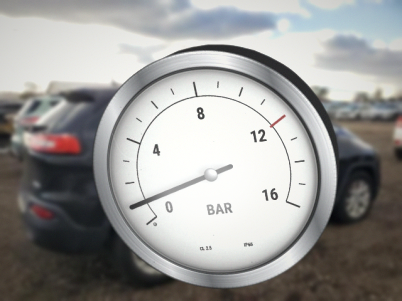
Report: 1 (bar)
